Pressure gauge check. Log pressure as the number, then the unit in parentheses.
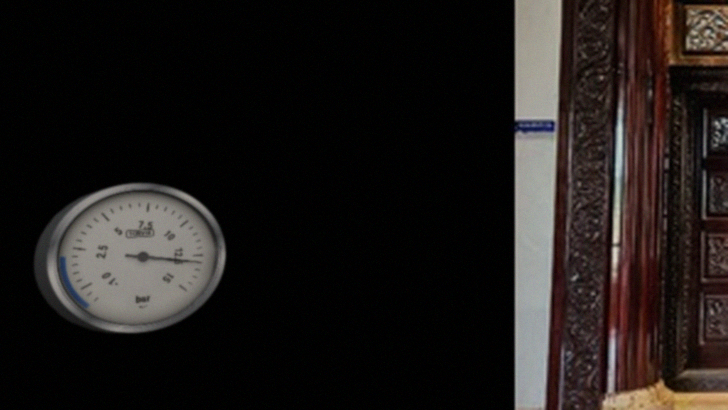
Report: 13 (bar)
